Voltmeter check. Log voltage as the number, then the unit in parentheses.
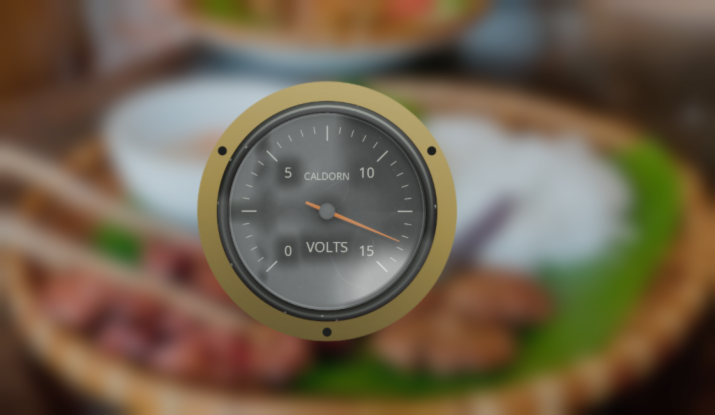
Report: 13.75 (V)
